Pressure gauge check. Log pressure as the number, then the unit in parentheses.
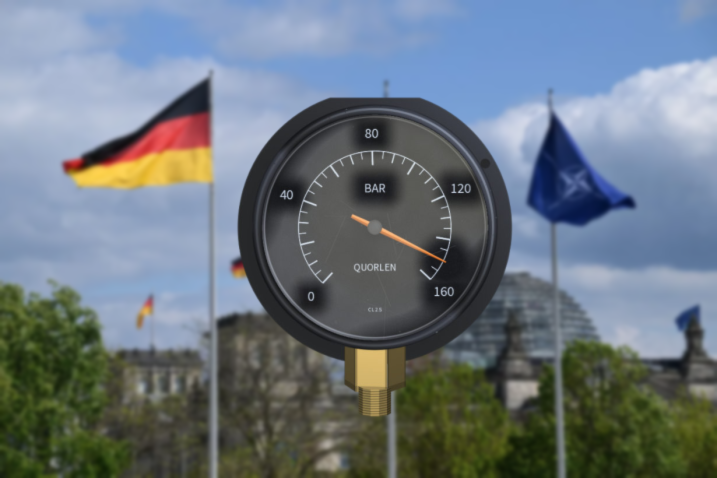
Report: 150 (bar)
